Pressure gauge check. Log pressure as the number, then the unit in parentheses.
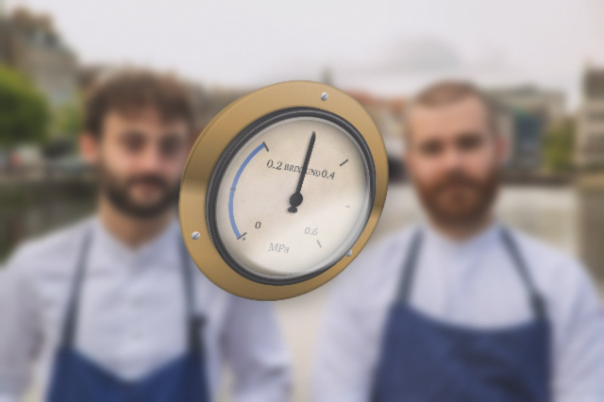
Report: 0.3 (MPa)
